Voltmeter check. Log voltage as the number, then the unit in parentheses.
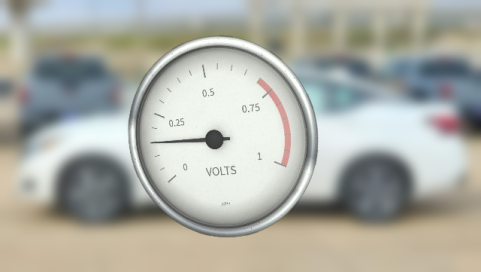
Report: 0.15 (V)
